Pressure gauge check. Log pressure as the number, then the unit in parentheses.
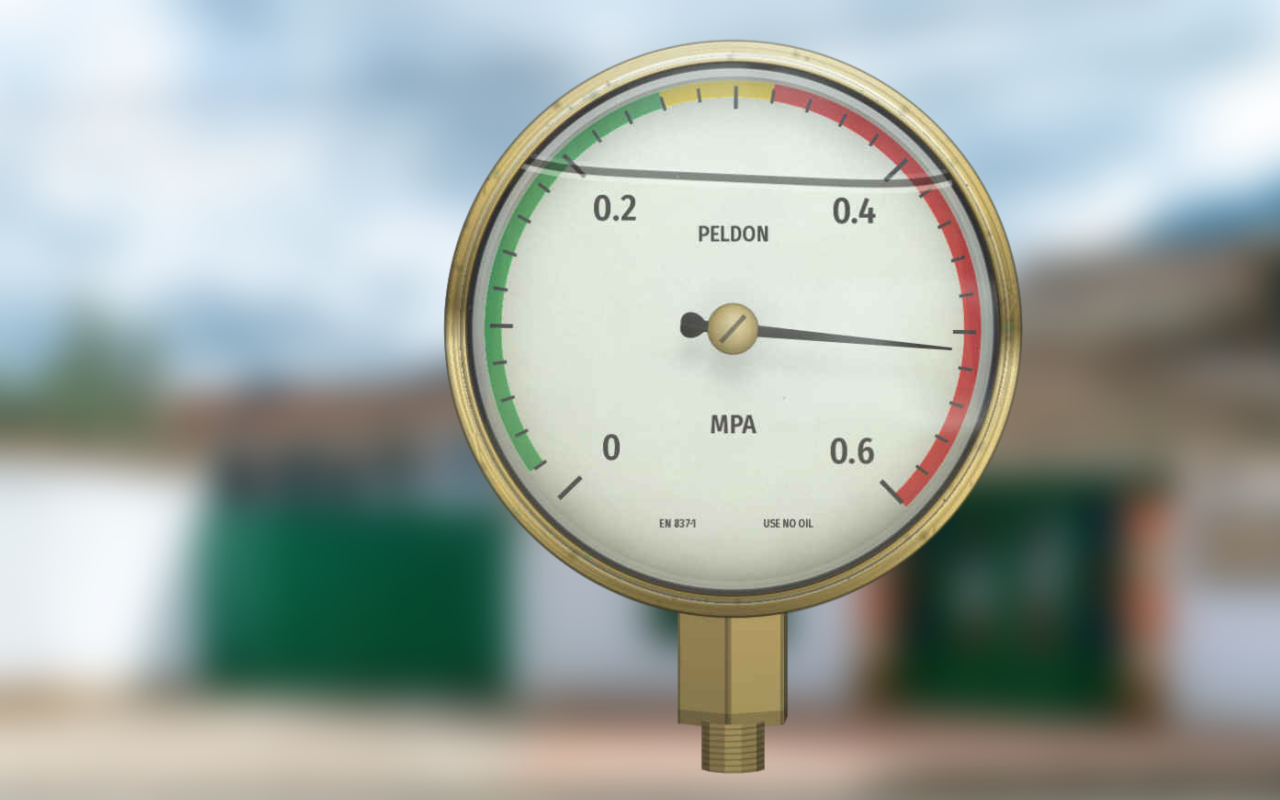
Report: 0.51 (MPa)
